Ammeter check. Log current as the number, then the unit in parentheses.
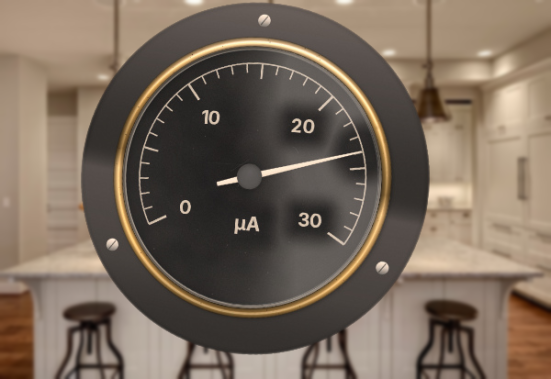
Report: 24 (µA)
